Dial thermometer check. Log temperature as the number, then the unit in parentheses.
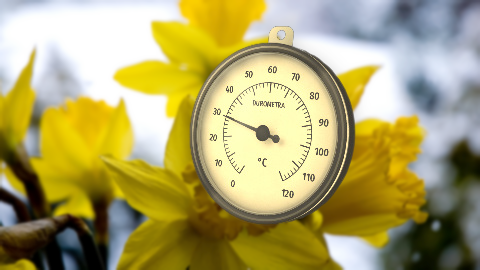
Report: 30 (°C)
